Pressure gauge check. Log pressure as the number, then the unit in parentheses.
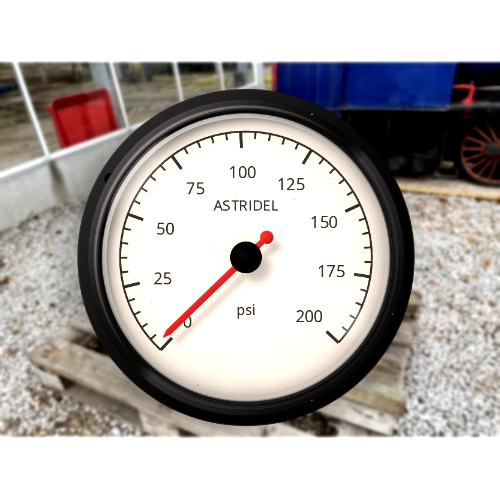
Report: 2.5 (psi)
